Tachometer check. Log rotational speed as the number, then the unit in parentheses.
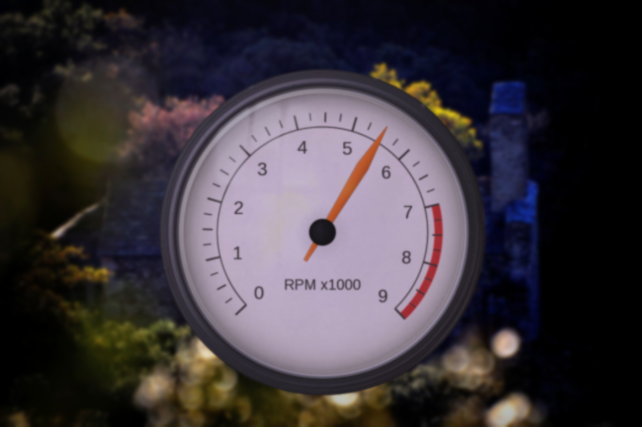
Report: 5500 (rpm)
